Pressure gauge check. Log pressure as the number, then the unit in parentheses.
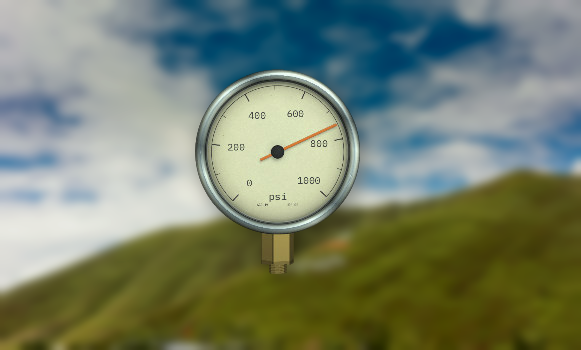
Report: 750 (psi)
